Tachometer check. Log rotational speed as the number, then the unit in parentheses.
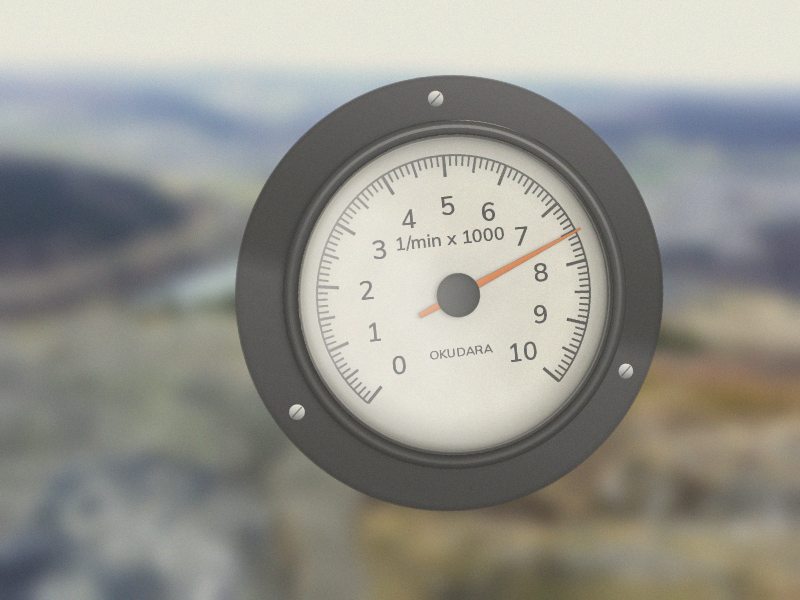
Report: 7500 (rpm)
